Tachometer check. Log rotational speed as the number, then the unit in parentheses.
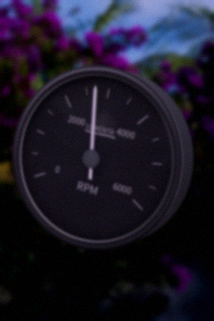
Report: 2750 (rpm)
